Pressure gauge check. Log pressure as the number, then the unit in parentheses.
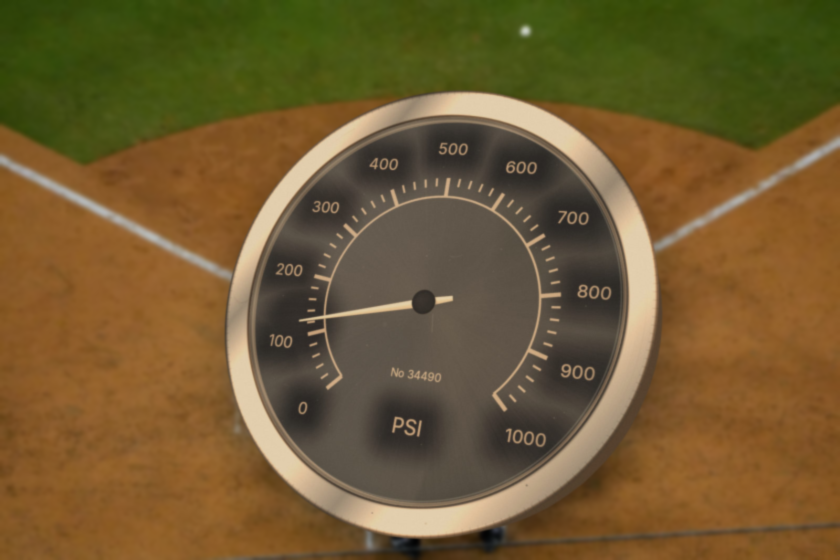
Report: 120 (psi)
